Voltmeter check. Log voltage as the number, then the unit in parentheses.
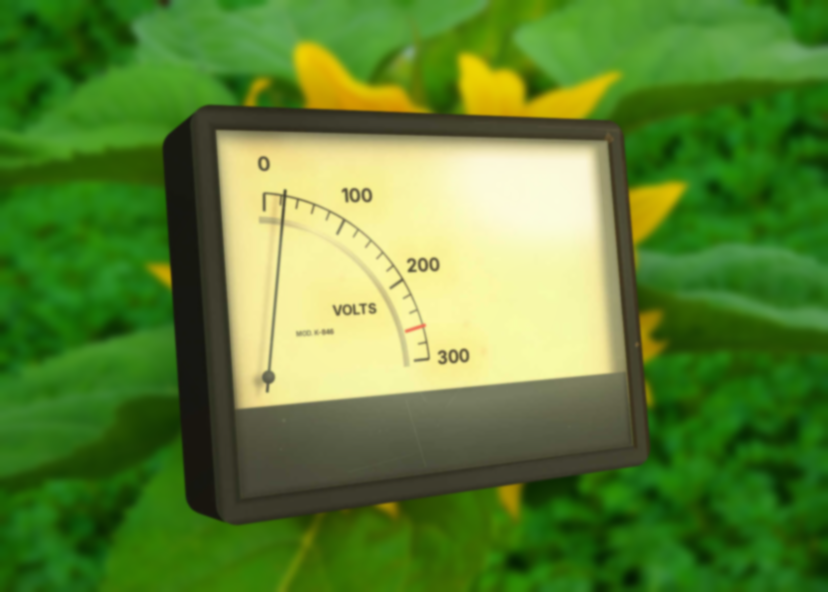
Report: 20 (V)
